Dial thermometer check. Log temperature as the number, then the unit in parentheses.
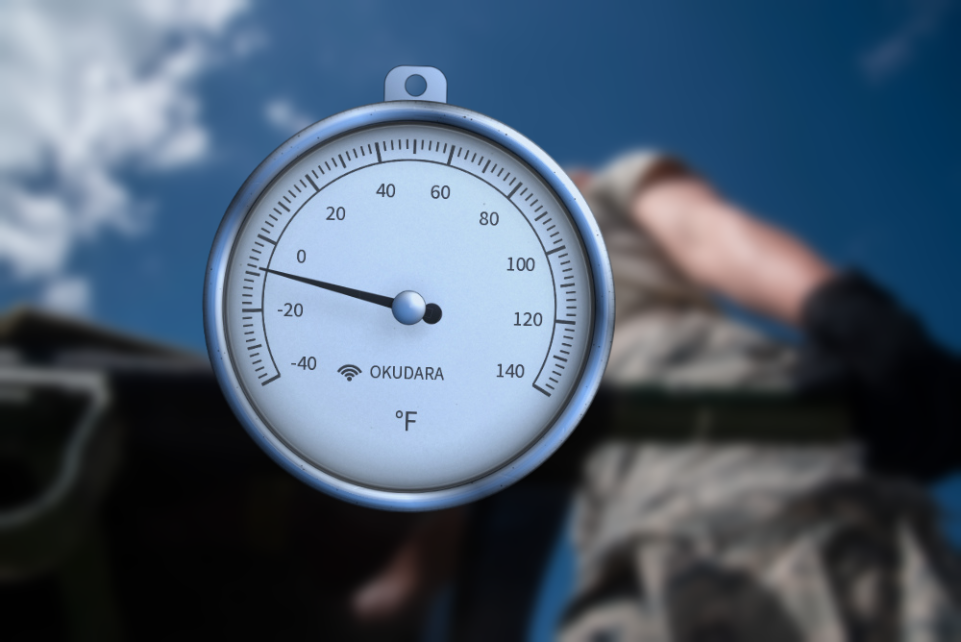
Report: -8 (°F)
